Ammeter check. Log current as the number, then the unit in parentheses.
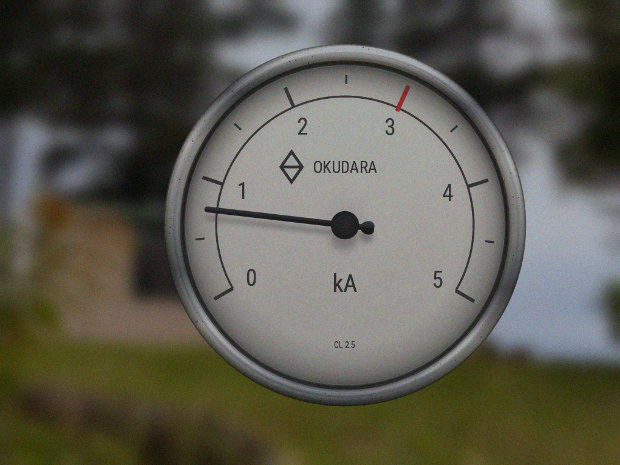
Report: 0.75 (kA)
